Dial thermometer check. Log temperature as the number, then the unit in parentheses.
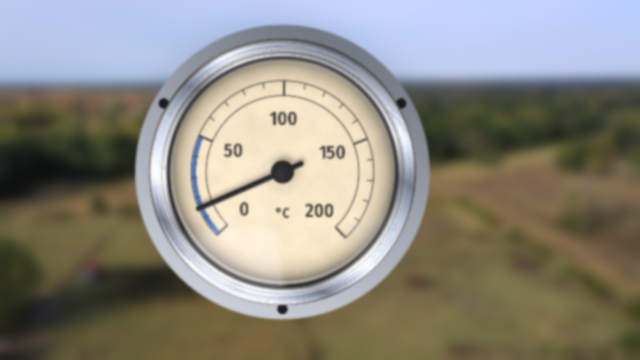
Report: 15 (°C)
